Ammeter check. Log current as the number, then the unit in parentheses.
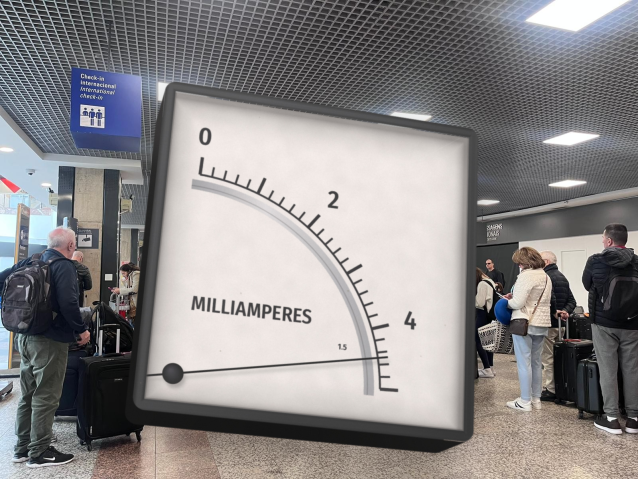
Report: 4.5 (mA)
